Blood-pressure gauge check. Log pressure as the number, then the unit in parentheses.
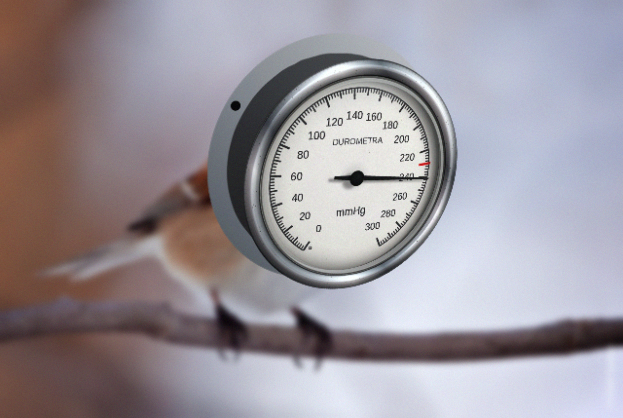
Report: 240 (mmHg)
